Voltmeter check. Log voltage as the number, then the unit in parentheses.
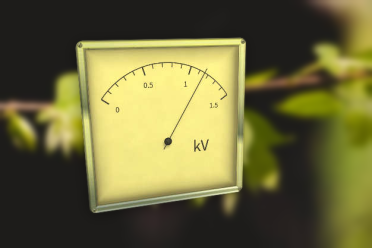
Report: 1.15 (kV)
